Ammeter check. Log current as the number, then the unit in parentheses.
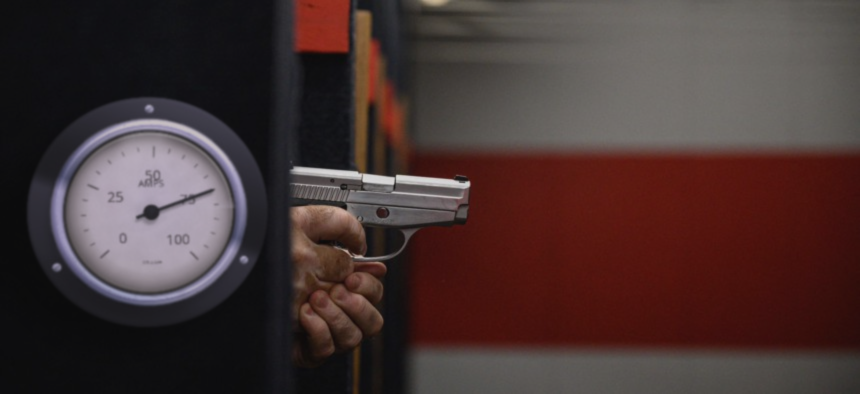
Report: 75 (A)
